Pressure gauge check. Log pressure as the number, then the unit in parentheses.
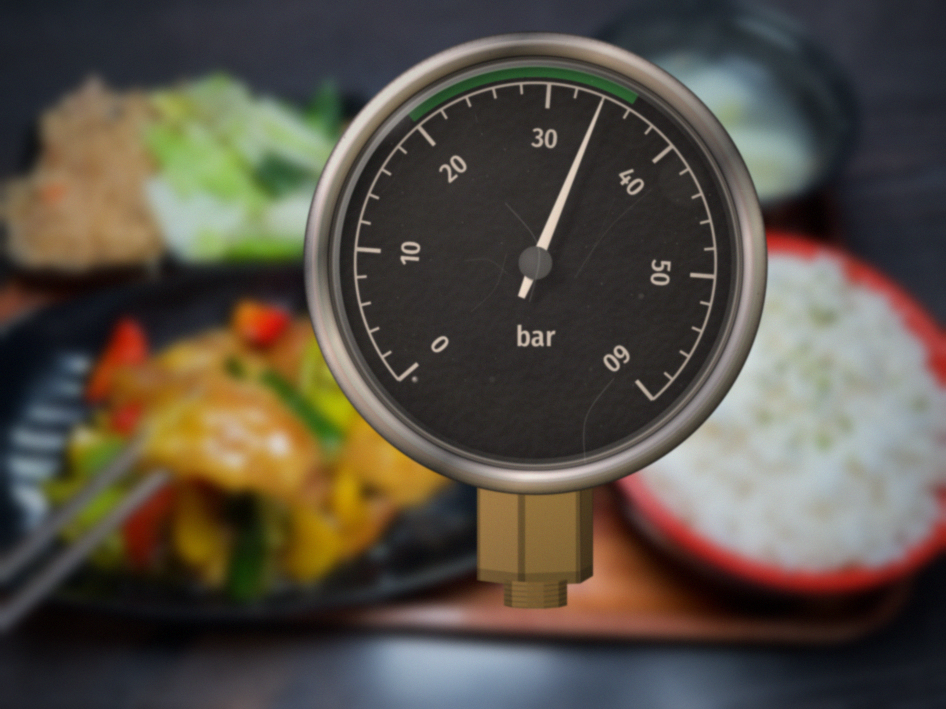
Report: 34 (bar)
